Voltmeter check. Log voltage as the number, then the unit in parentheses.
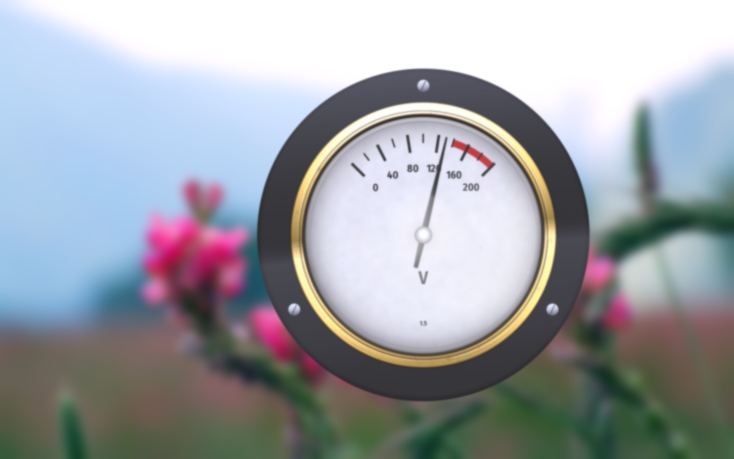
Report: 130 (V)
